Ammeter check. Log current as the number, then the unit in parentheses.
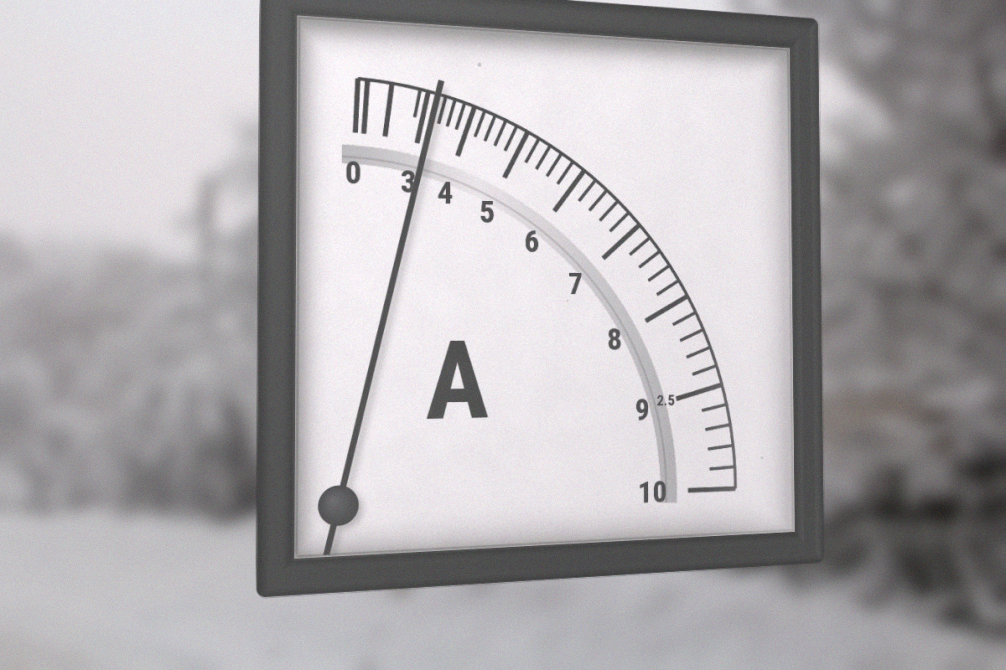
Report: 3.2 (A)
